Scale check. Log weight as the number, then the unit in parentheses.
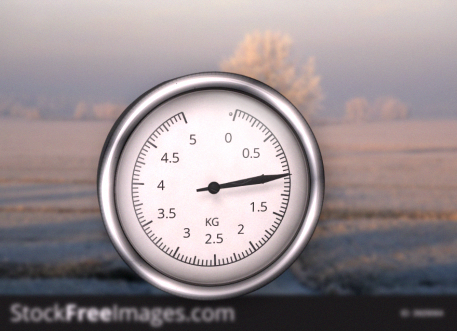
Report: 1 (kg)
